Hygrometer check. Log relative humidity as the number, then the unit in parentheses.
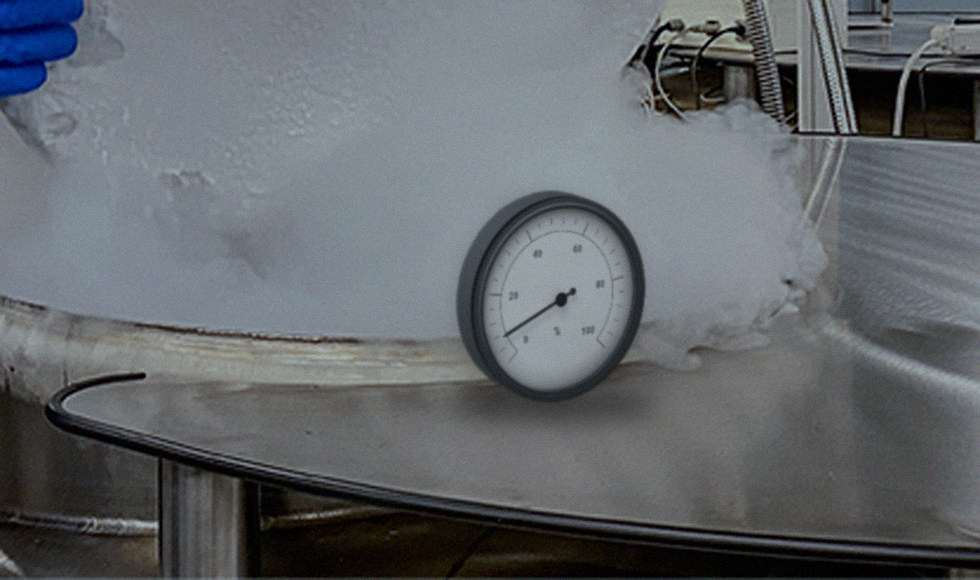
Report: 8 (%)
